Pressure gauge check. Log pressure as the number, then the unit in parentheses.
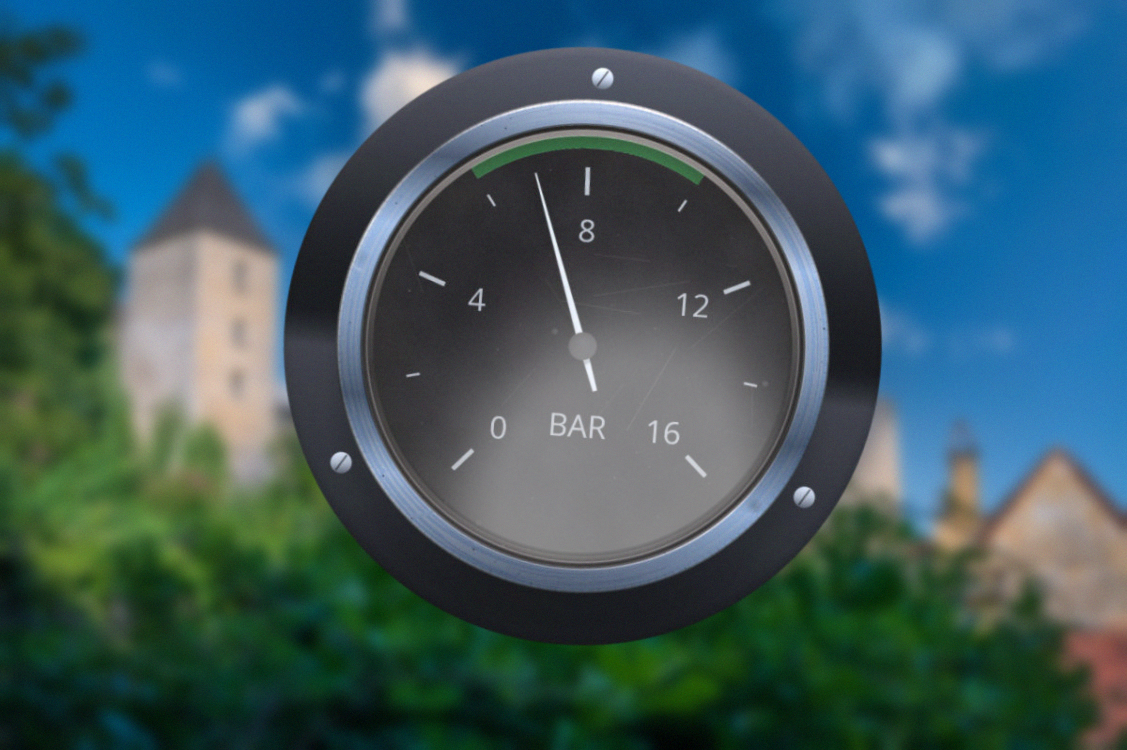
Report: 7 (bar)
